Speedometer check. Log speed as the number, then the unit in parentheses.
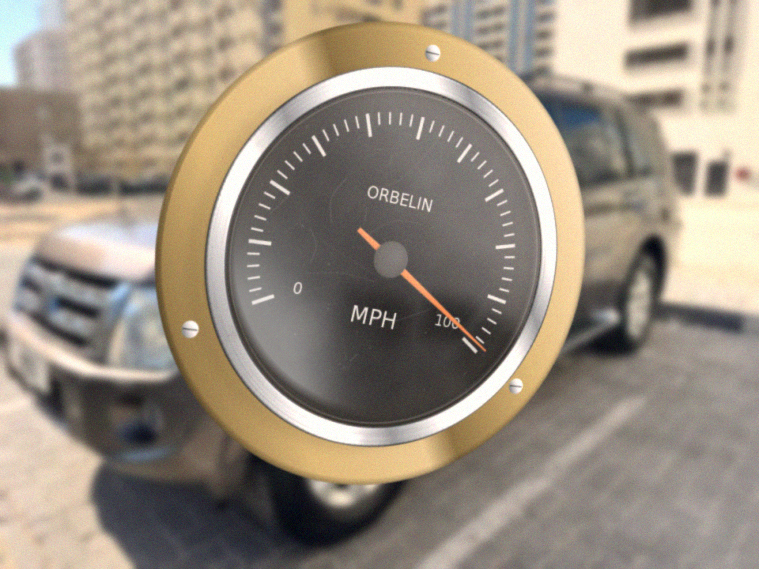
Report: 99 (mph)
